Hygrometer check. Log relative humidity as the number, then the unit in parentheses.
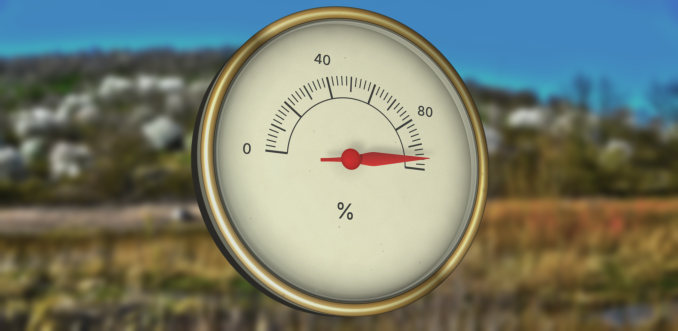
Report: 96 (%)
